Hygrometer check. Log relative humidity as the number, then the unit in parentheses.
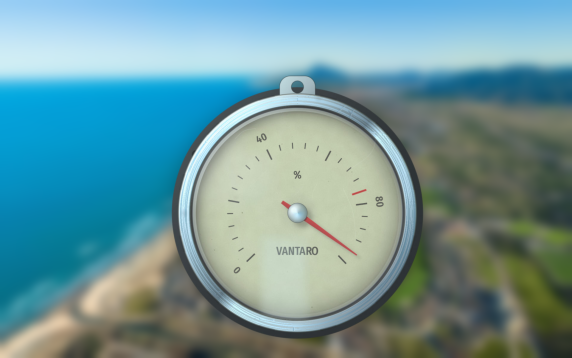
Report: 96 (%)
